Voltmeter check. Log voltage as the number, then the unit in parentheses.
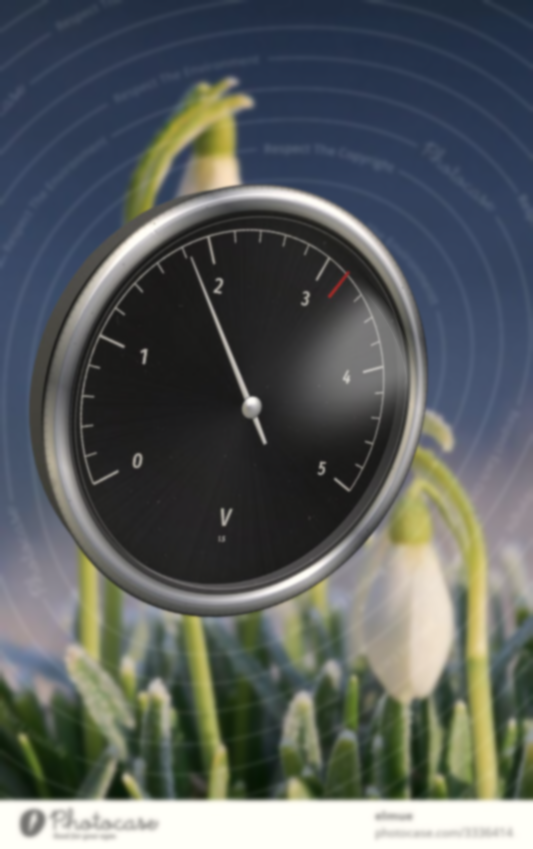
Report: 1.8 (V)
